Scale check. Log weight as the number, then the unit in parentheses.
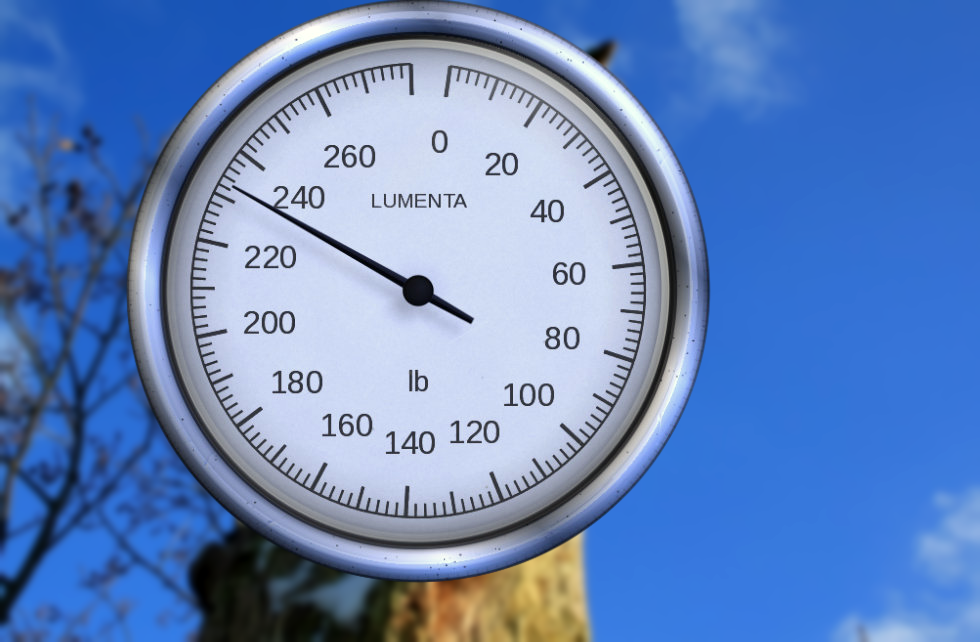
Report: 233 (lb)
